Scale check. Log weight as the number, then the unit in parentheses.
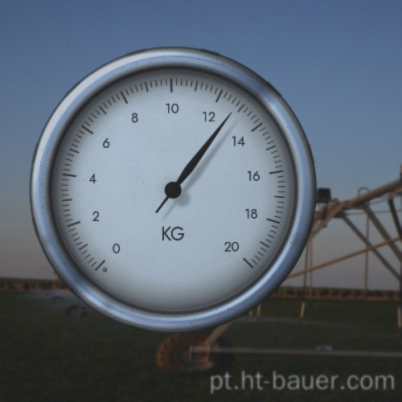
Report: 12.8 (kg)
